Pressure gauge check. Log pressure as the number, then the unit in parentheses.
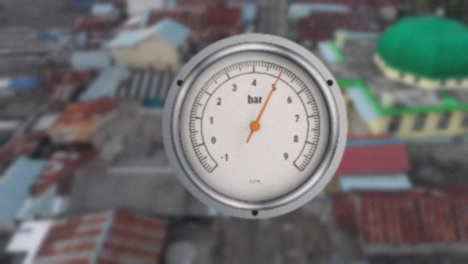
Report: 5 (bar)
